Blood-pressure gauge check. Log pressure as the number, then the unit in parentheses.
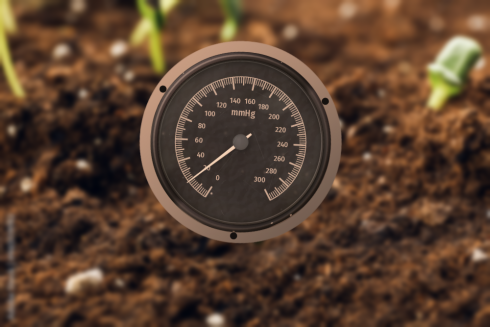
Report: 20 (mmHg)
